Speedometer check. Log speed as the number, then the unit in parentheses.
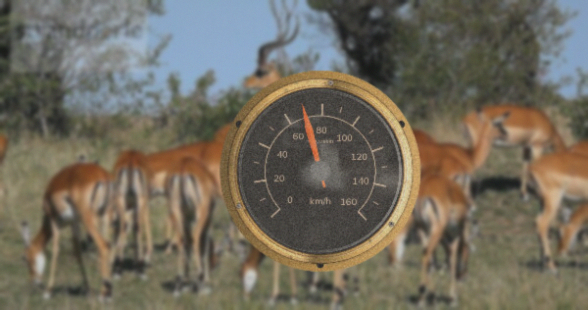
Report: 70 (km/h)
